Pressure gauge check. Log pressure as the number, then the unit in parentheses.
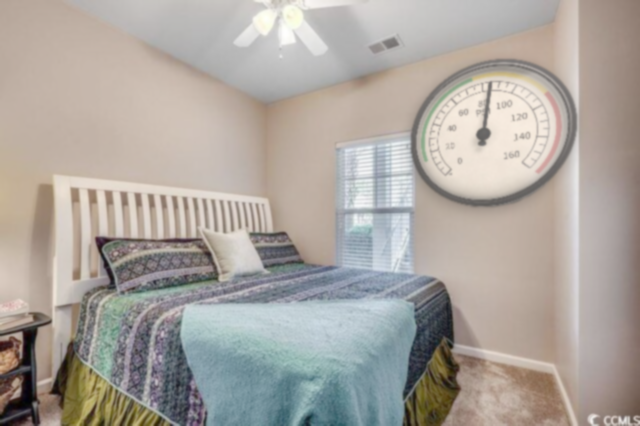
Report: 85 (psi)
